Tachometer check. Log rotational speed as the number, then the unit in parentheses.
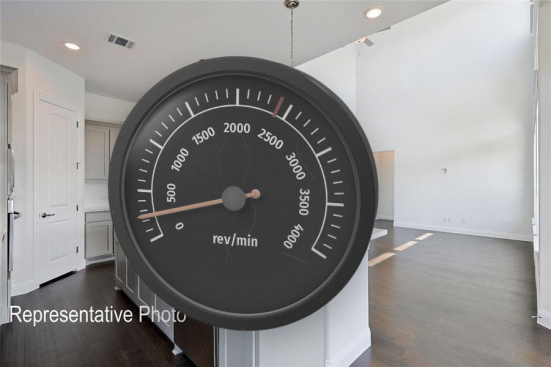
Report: 250 (rpm)
